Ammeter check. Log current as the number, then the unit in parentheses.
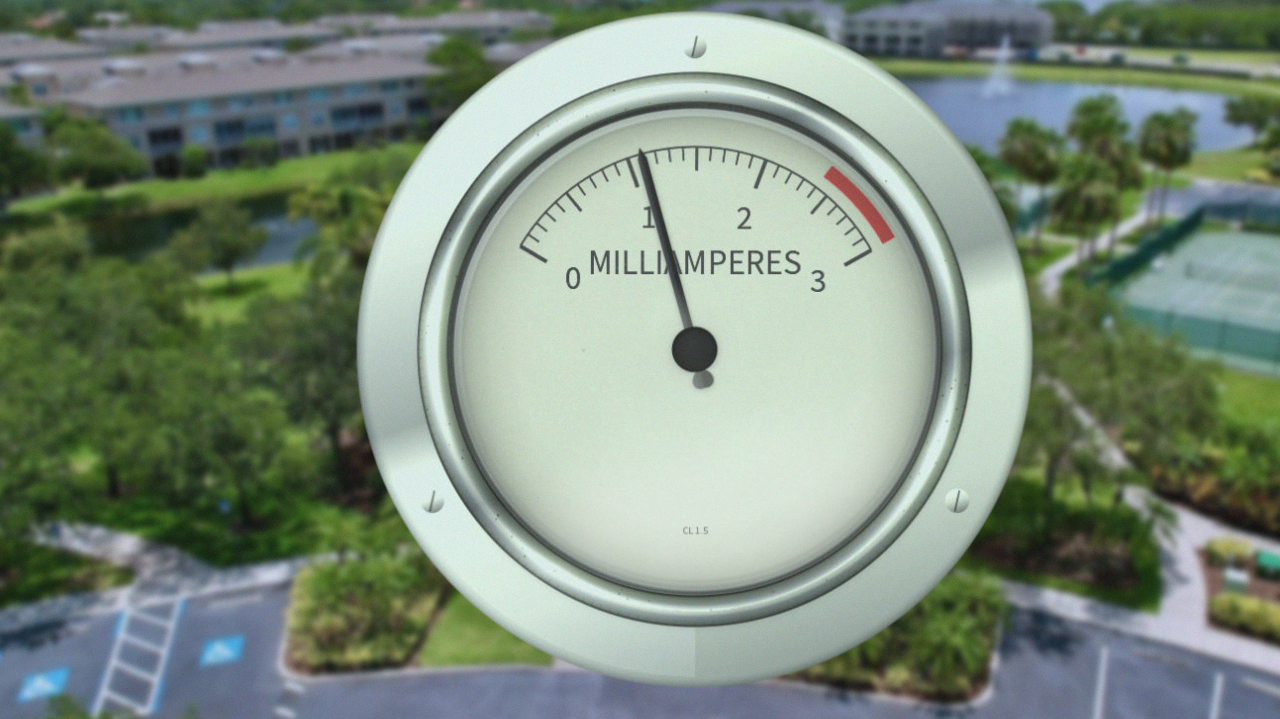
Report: 1.1 (mA)
